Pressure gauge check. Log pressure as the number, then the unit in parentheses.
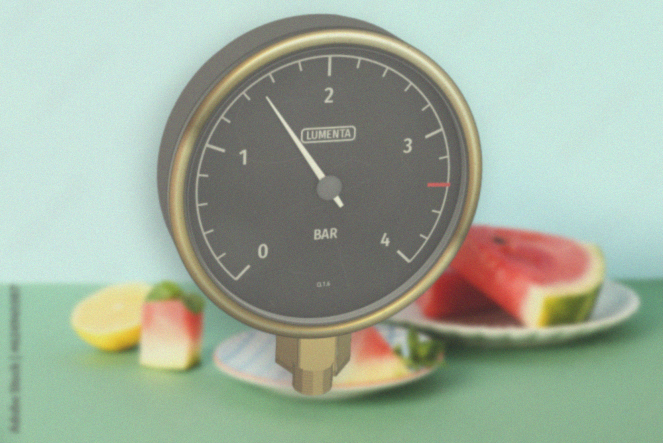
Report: 1.5 (bar)
